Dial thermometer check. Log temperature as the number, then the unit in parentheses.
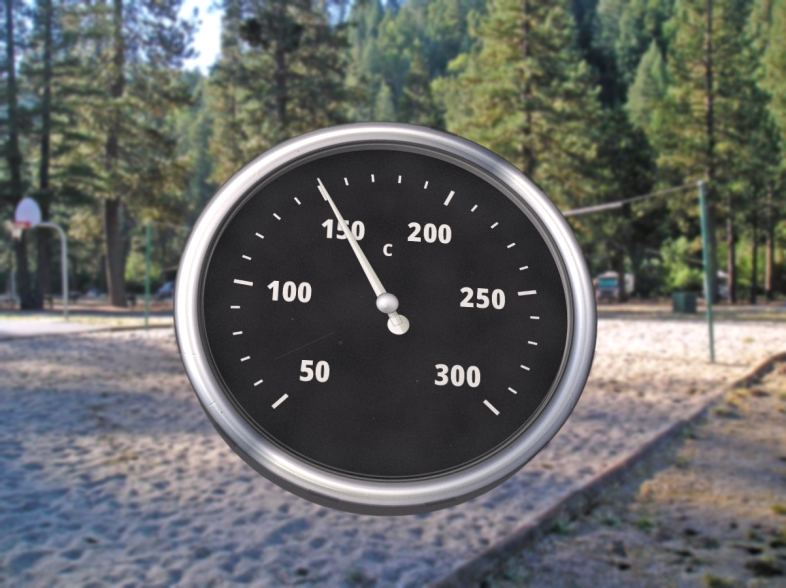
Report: 150 (°C)
